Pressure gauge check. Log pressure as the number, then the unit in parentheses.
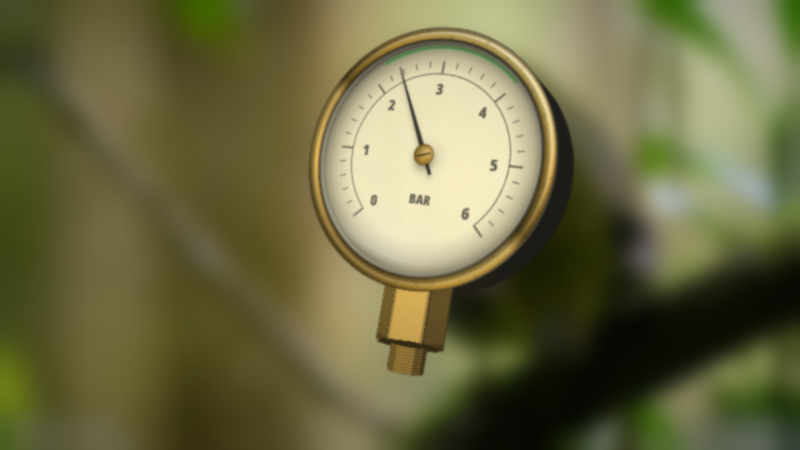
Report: 2.4 (bar)
